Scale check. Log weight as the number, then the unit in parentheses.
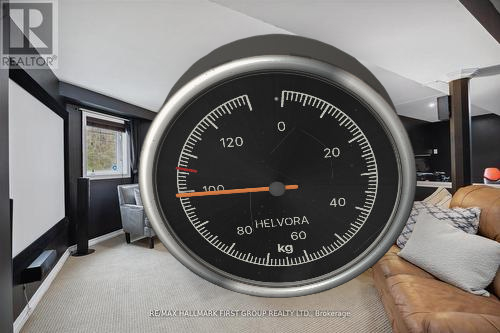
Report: 100 (kg)
